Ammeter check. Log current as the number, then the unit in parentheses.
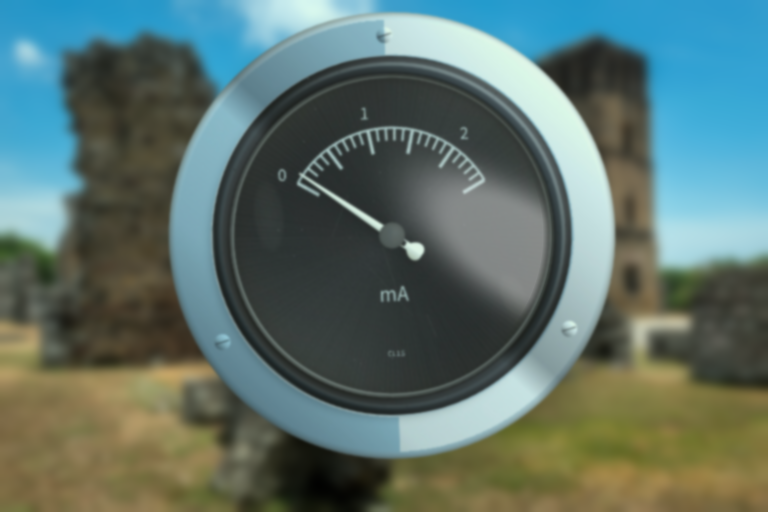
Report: 0.1 (mA)
